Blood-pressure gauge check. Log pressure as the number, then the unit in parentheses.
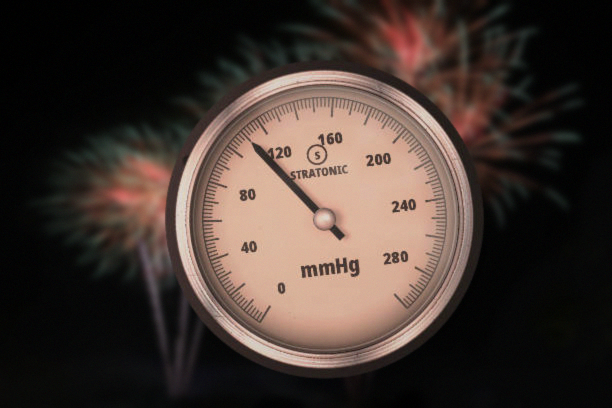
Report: 110 (mmHg)
